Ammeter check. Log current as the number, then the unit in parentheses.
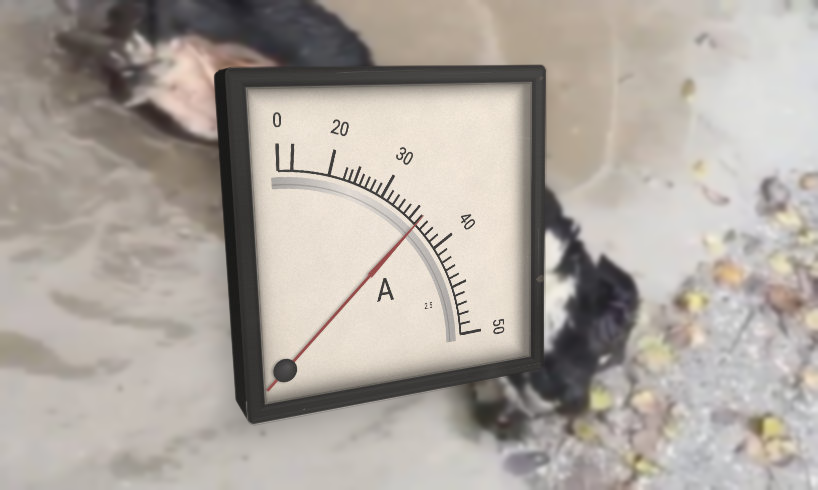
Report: 36 (A)
